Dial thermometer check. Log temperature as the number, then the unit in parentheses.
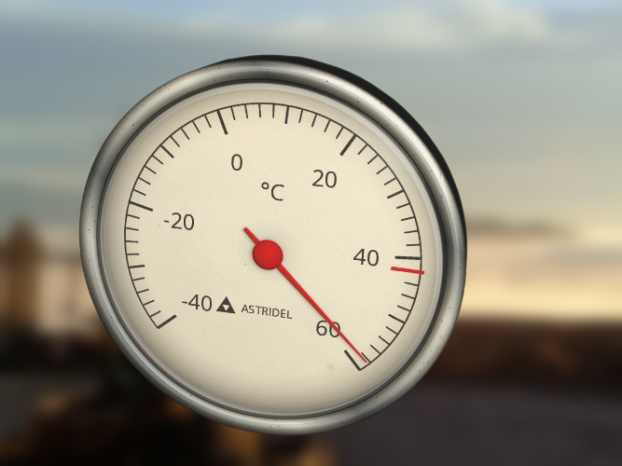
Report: 58 (°C)
